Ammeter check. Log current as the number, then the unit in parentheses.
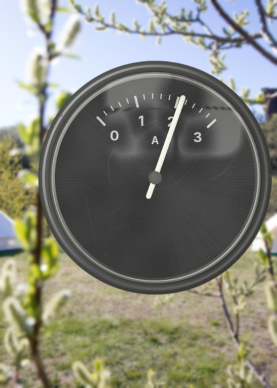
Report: 2.1 (A)
